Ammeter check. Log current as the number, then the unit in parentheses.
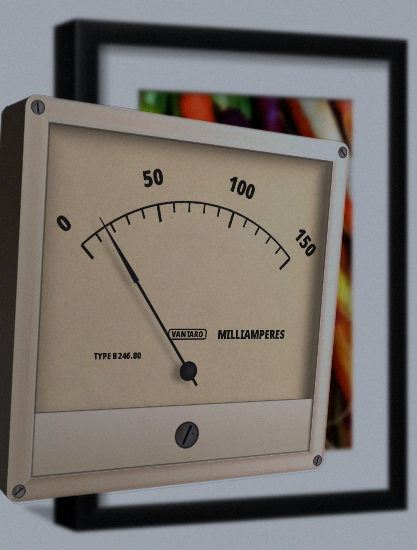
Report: 15 (mA)
